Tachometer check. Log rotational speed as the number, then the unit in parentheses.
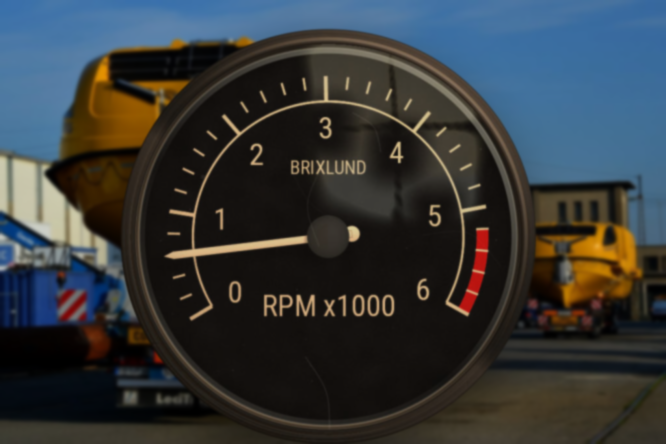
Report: 600 (rpm)
